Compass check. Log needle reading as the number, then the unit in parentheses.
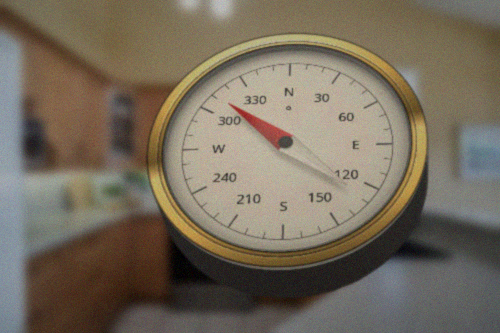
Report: 310 (°)
